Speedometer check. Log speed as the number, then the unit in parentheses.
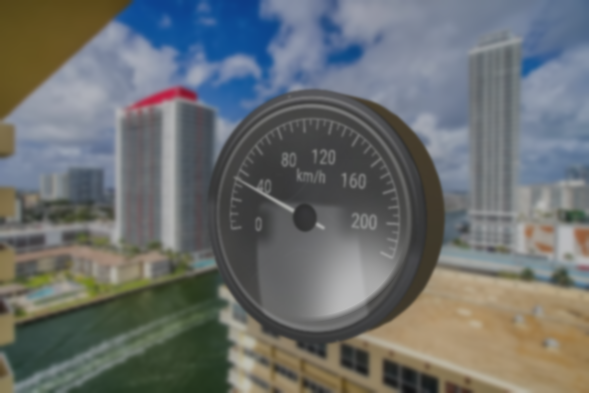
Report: 35 (km/h)
